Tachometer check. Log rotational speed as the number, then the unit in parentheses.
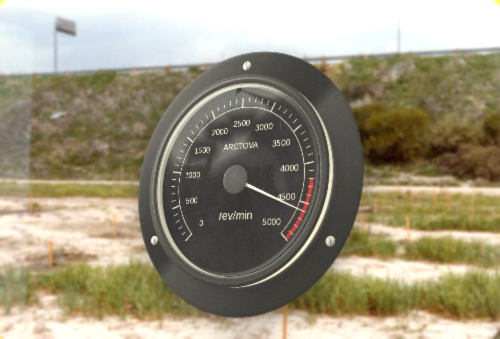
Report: 4600 (rpm)
